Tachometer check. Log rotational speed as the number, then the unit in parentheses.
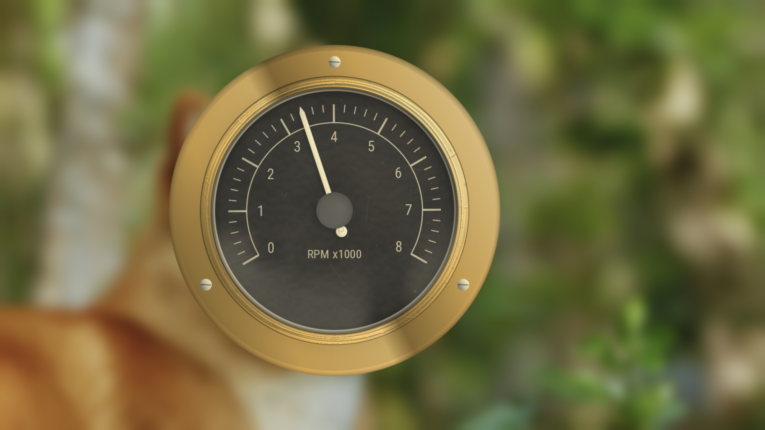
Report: 3400 (rpm)
